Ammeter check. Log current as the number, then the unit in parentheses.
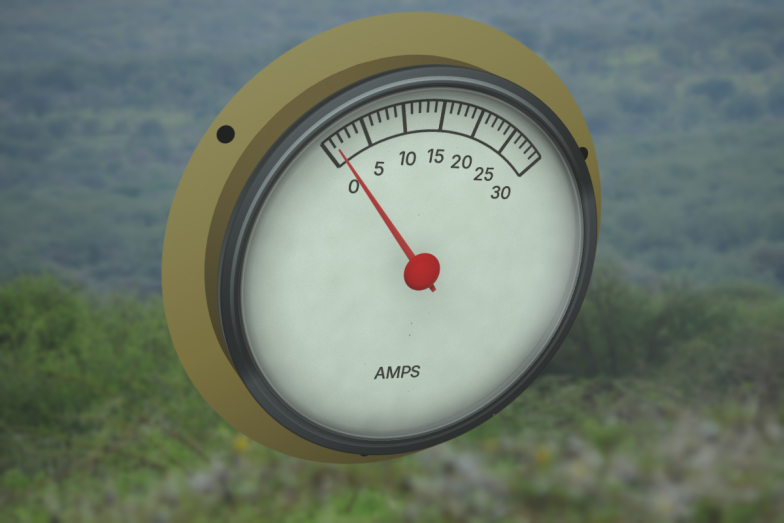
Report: 1 (A)
